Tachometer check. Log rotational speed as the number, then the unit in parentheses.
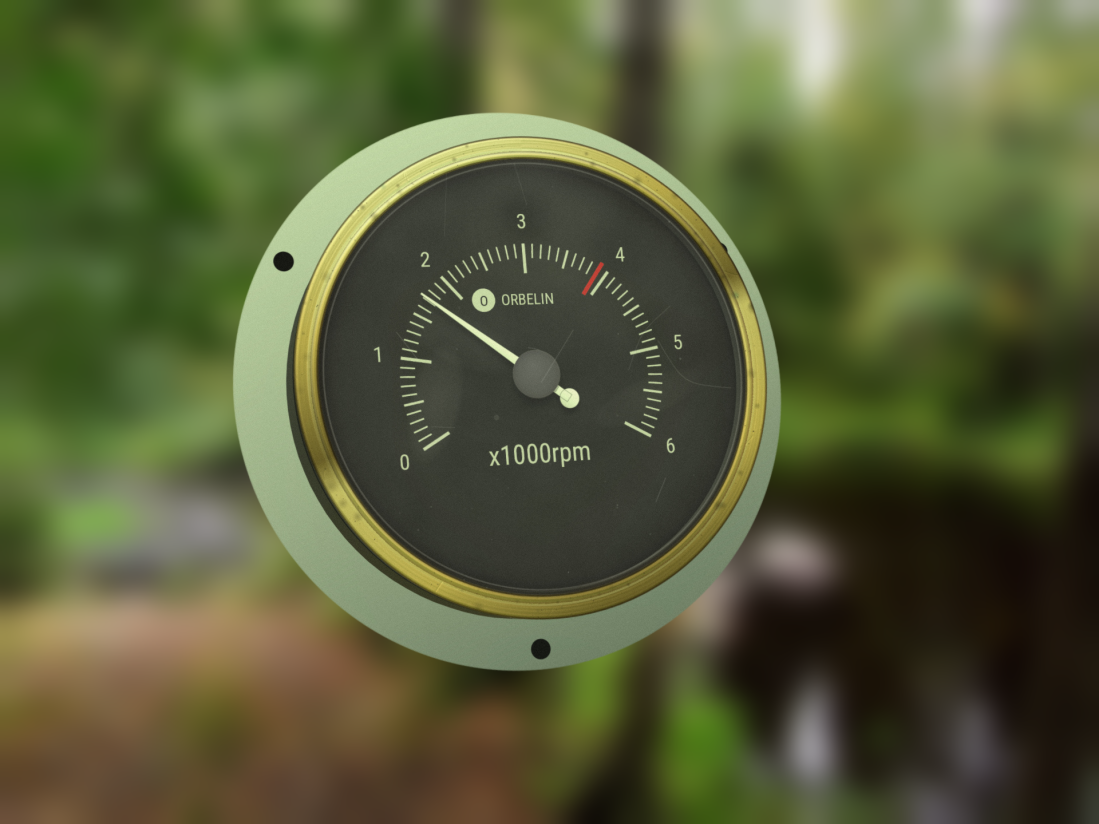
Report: 1700 (rpm)
